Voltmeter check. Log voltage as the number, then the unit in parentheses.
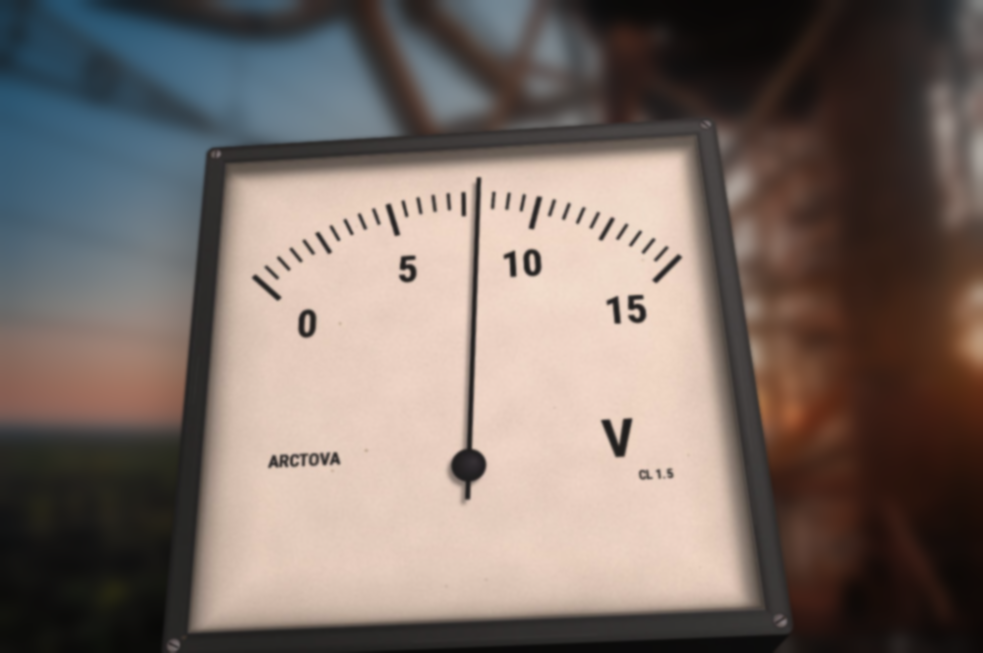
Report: 8 (V)
